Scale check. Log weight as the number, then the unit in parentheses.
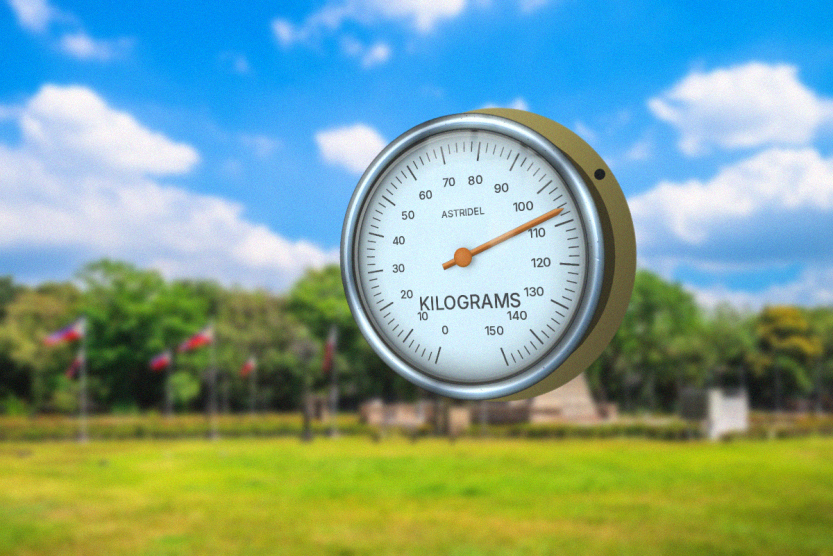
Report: 107 (kg)
